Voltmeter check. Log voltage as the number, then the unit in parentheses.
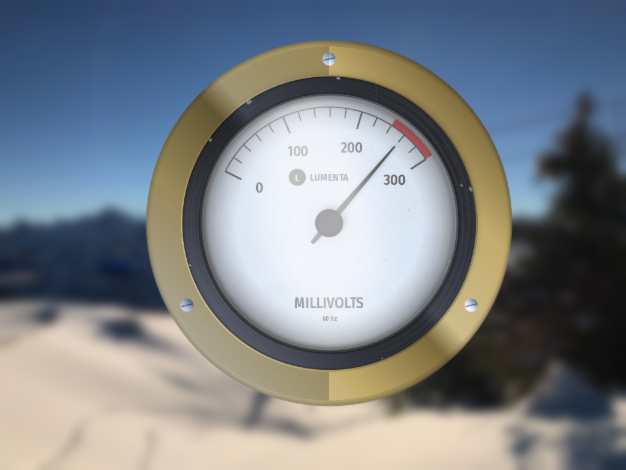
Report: 260 (mV)
